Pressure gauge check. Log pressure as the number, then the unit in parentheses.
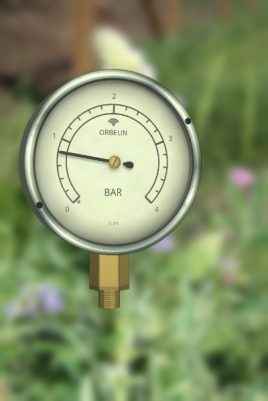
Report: 0.8 (bar)
